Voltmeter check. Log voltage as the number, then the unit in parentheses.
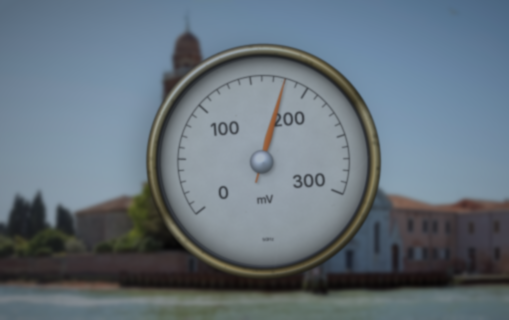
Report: 180 (mV)
